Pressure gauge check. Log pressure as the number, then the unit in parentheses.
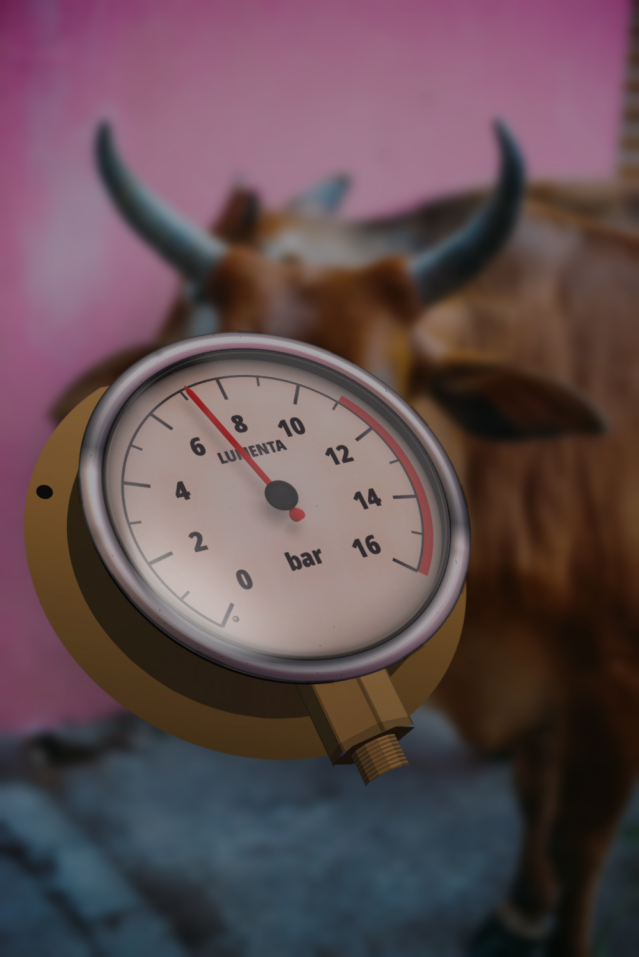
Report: 7 (bar)
